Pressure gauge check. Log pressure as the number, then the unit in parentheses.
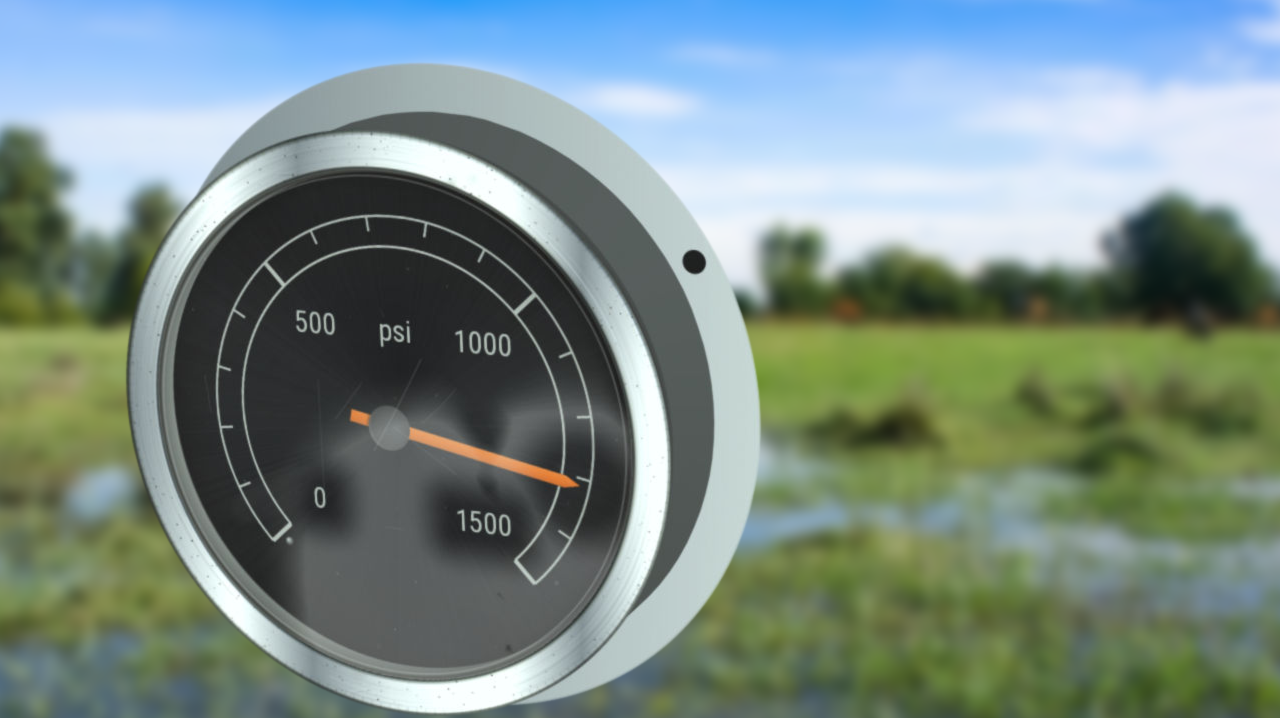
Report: 1300 (psi)
